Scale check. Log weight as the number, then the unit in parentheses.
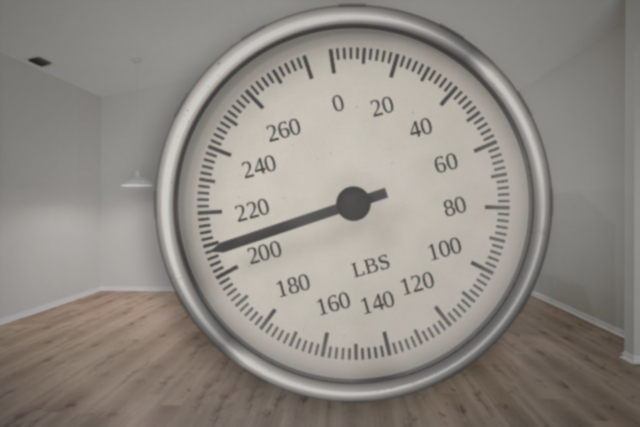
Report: 208 (lb)
